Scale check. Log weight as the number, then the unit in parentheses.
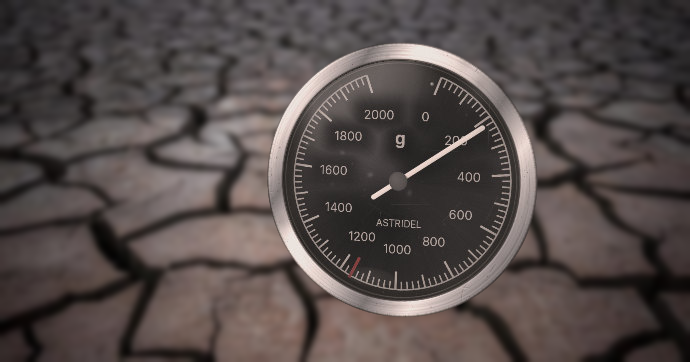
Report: 220 (g)
